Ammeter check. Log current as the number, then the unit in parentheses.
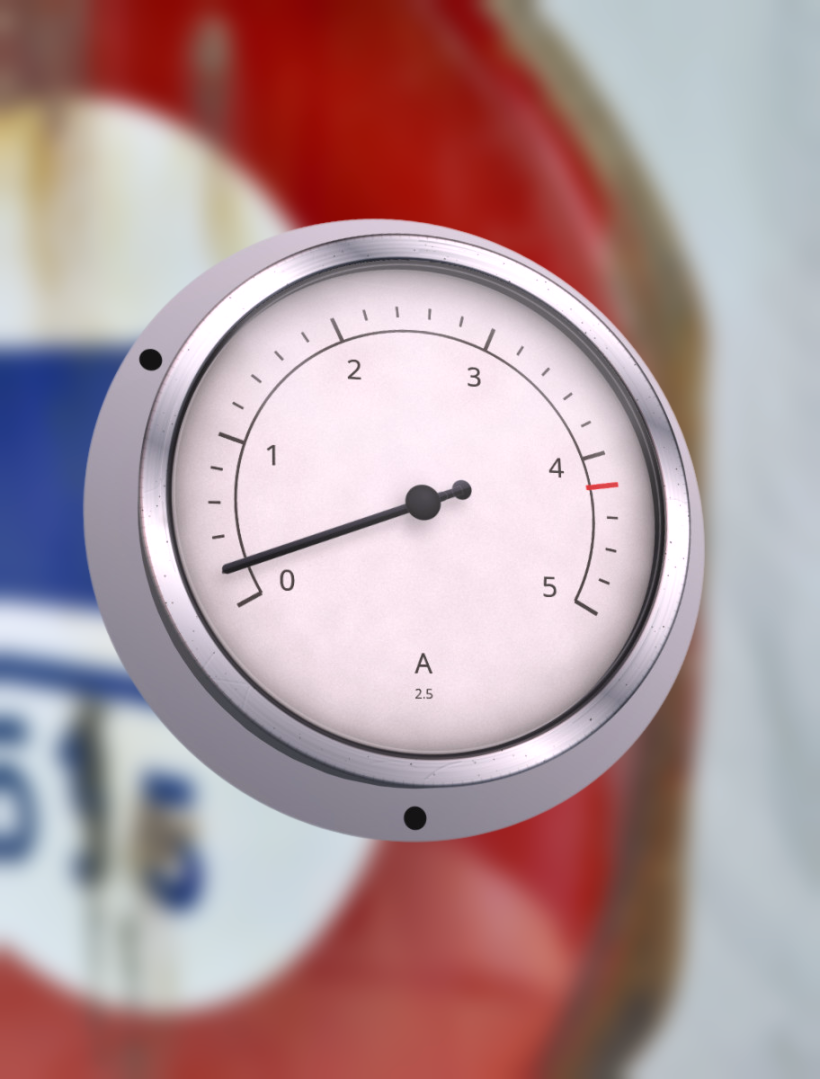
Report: 0.2 (A)
